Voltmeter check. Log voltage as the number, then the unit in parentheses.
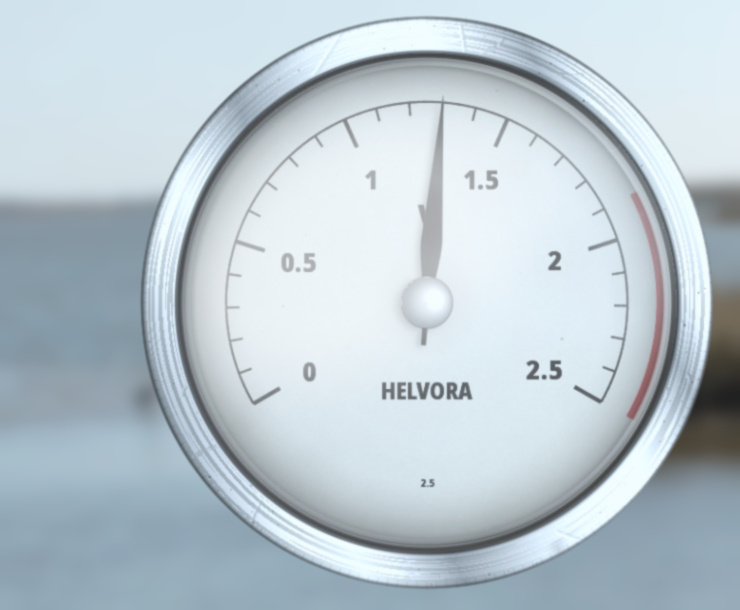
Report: 1.3 (V)
